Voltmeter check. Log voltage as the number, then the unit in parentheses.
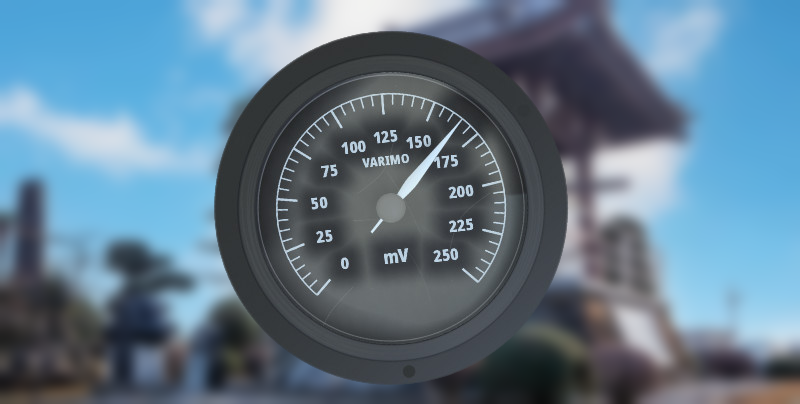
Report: 165 (mV)
